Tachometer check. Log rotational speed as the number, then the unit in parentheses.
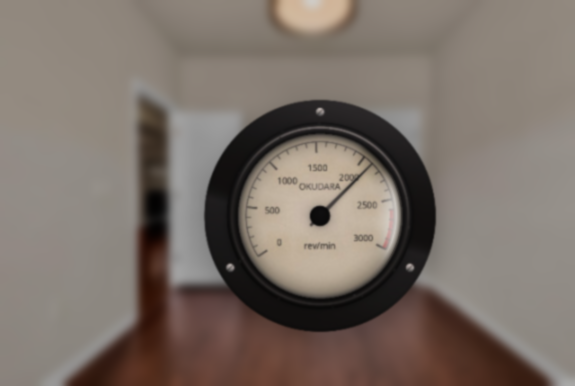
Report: 2100 (rpm)
